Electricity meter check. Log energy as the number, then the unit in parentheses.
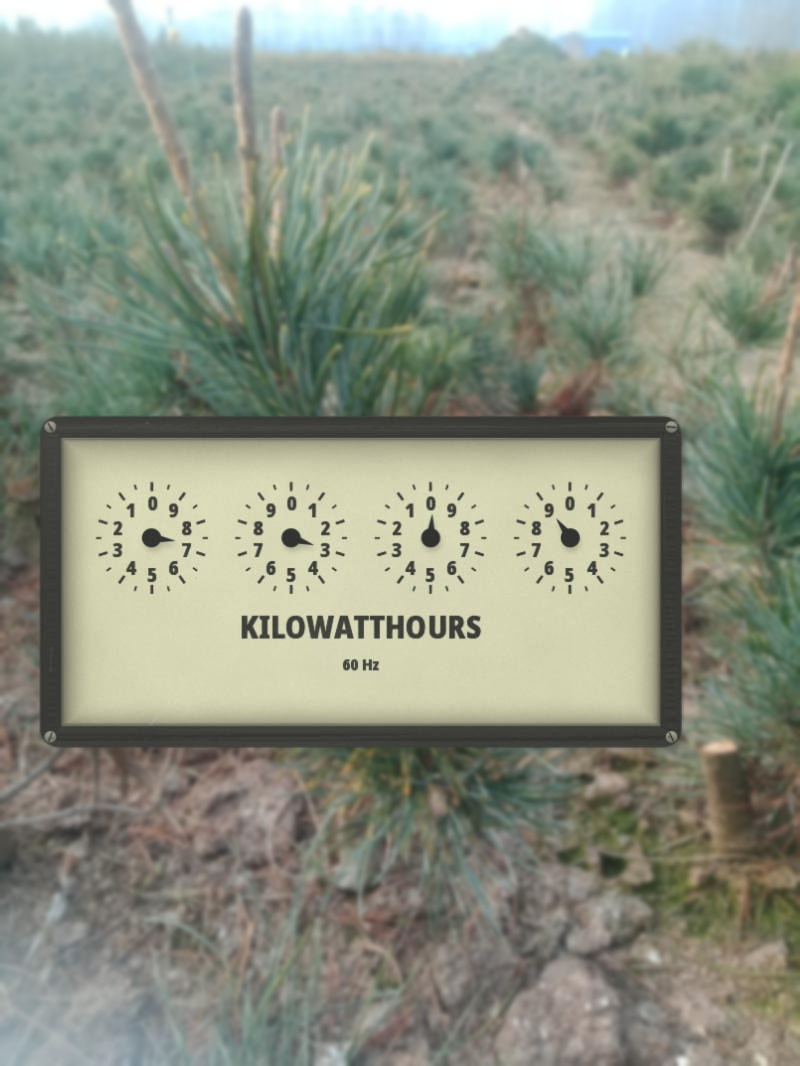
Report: 7299 (kWh)
